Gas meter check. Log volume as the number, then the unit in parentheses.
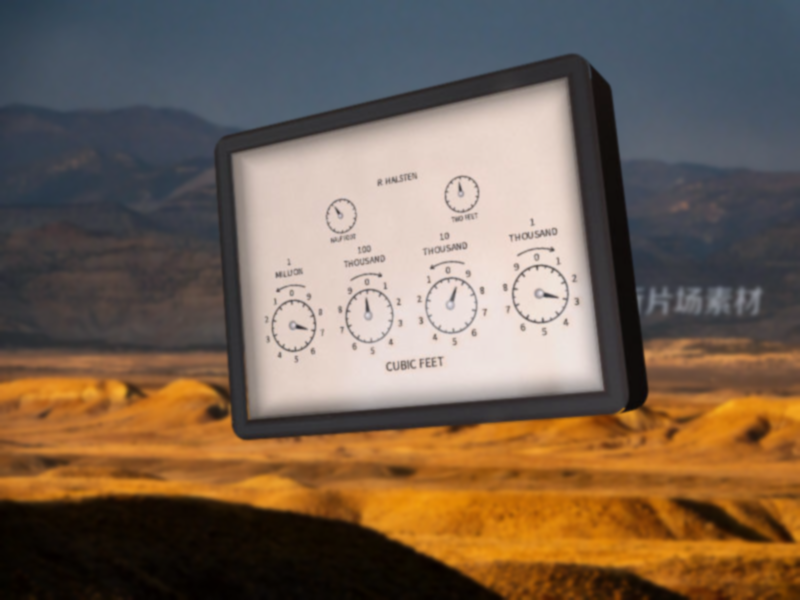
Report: 699300 (ft³)
